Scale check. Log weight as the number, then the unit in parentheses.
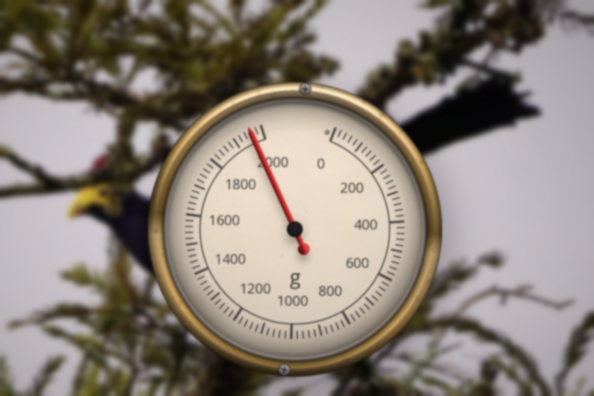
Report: 1960 (g)
